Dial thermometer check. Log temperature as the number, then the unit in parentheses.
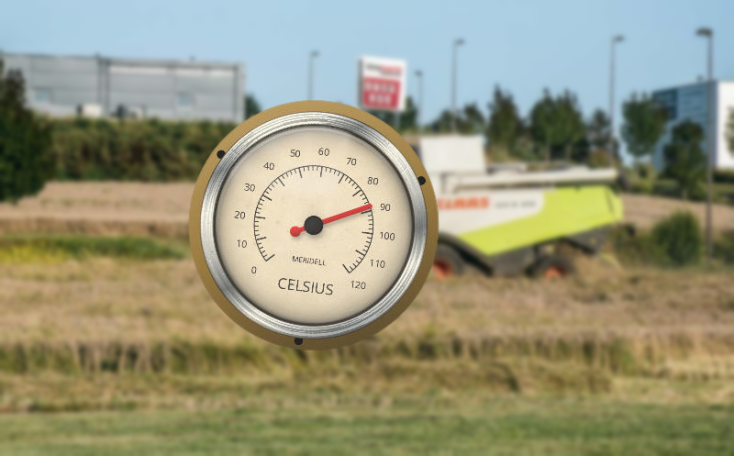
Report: 88 (°C)
